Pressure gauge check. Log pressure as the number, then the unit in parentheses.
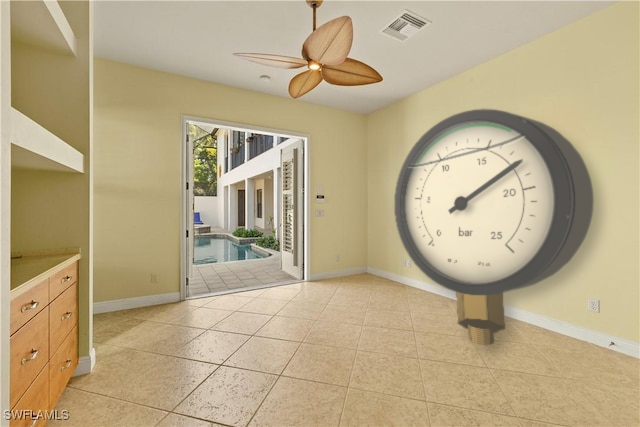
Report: 18 (bar)
